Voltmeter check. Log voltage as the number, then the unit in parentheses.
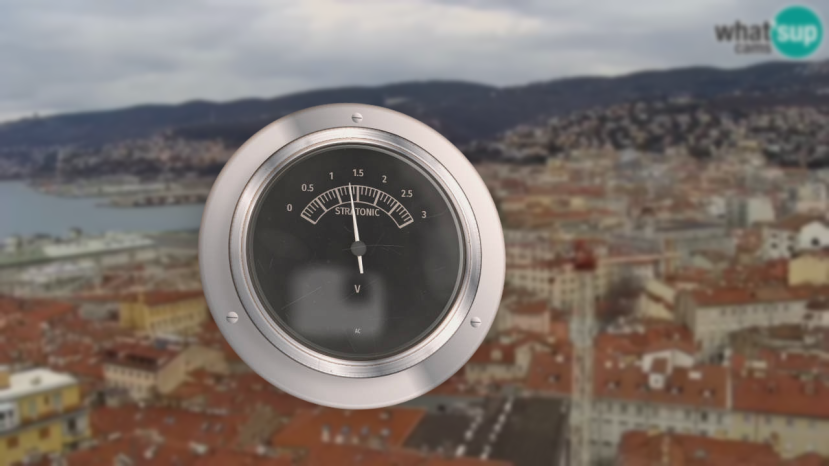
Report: 1.3 (V)
